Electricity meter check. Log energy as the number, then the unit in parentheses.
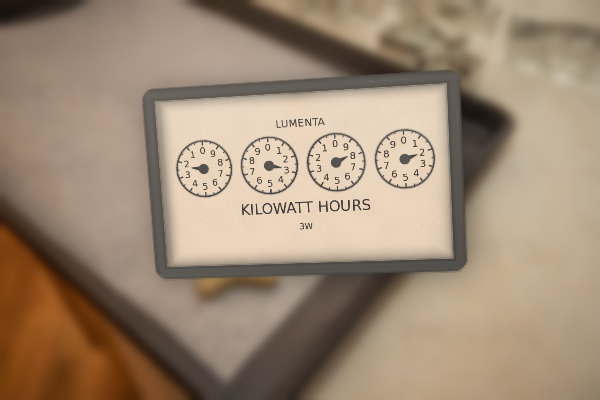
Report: 2282 (kWh)
